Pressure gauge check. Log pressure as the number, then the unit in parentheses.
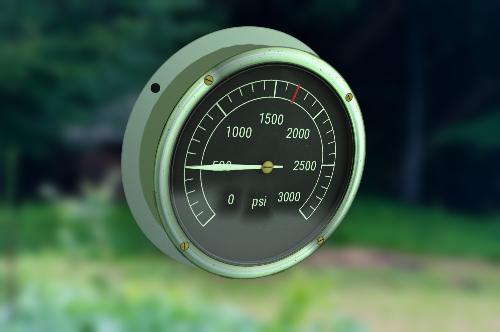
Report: 500 (psi)
